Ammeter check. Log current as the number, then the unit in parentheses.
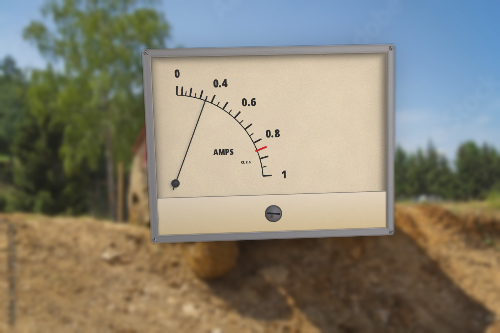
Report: 0.35 (A)
